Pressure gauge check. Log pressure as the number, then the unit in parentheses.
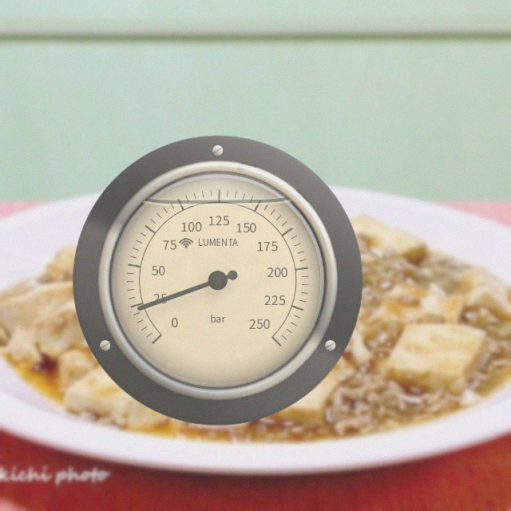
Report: 22.5 (bar)
